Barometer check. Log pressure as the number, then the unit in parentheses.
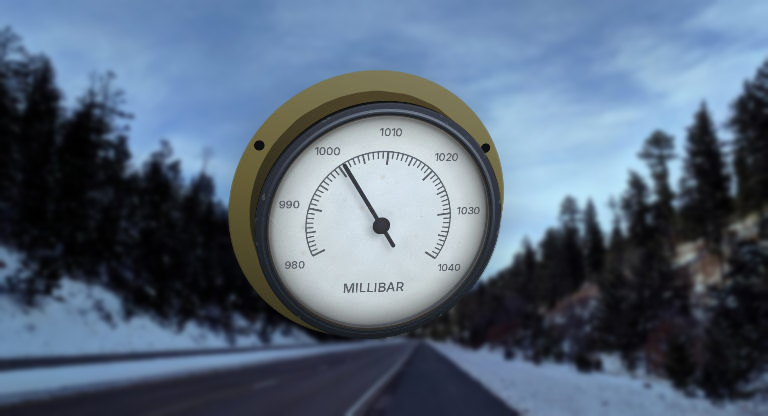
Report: 1001 (mbar)
